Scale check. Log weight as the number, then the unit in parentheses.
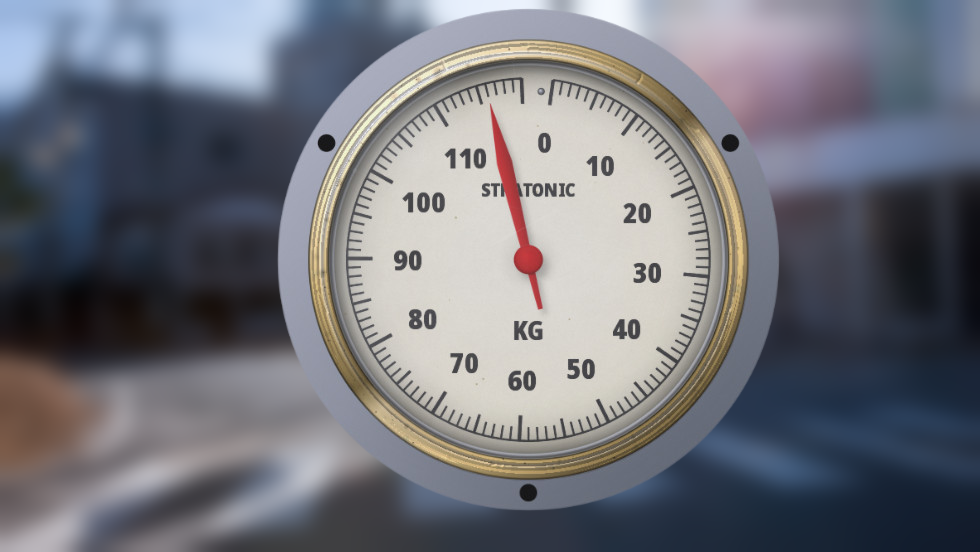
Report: 116 (kg)
